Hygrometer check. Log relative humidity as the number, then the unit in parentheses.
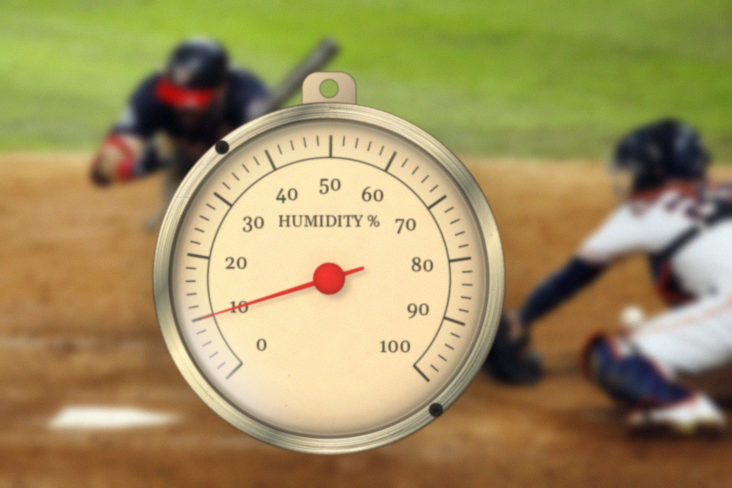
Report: 10 (%)
